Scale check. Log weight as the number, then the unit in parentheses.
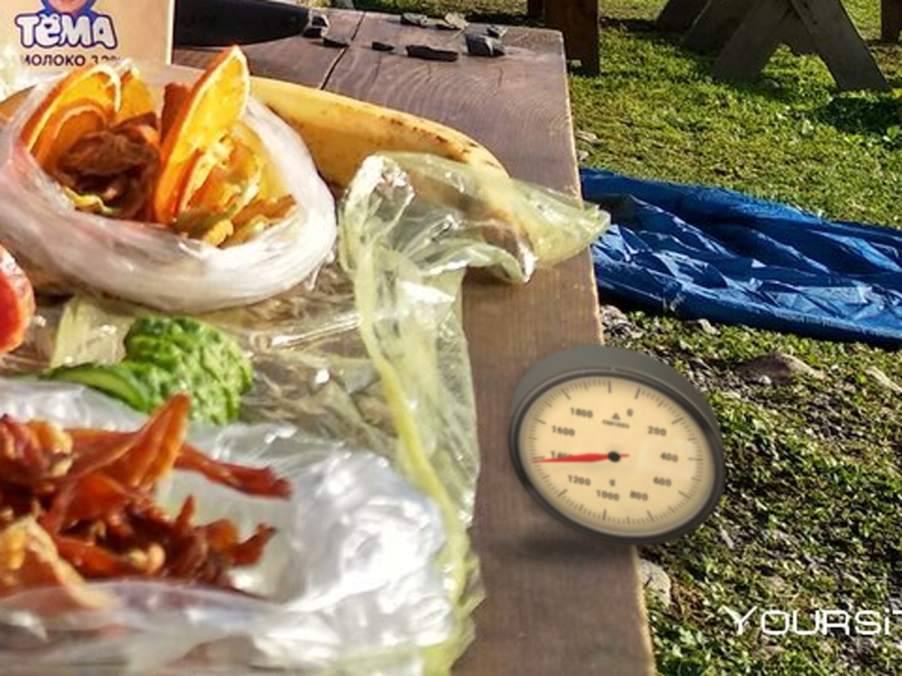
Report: 1400 (g)
